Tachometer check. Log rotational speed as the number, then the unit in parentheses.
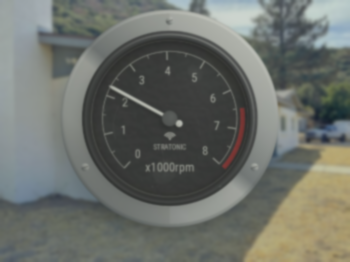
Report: 2250 (rpm)
